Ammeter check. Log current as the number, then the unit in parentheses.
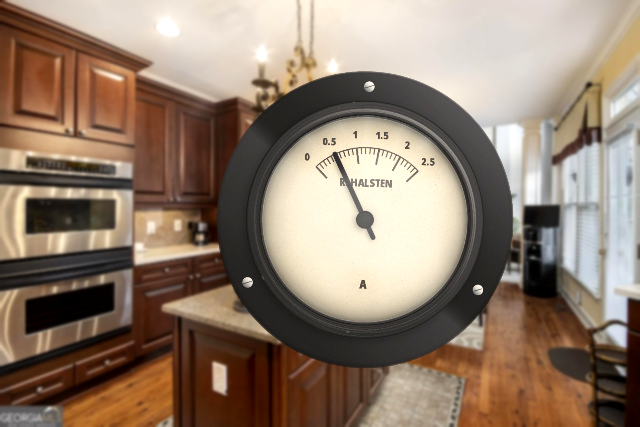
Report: 0.5 (A)
